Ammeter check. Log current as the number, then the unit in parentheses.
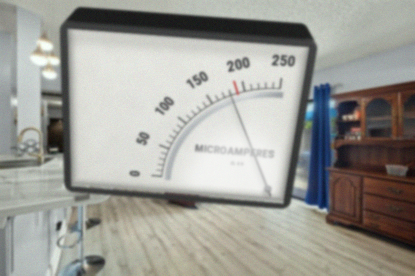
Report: 180 (µA)
